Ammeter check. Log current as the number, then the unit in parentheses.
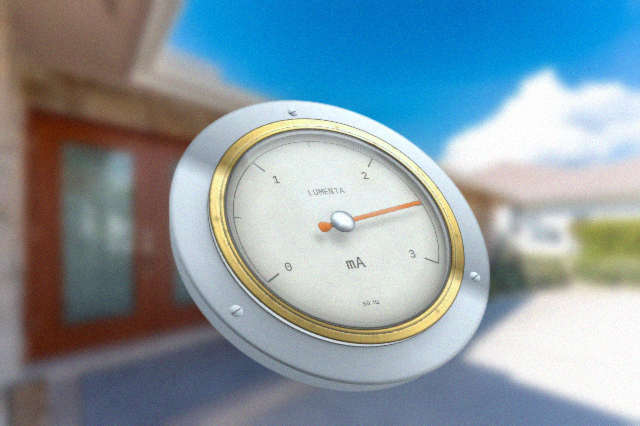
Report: 2.5 (mA)
